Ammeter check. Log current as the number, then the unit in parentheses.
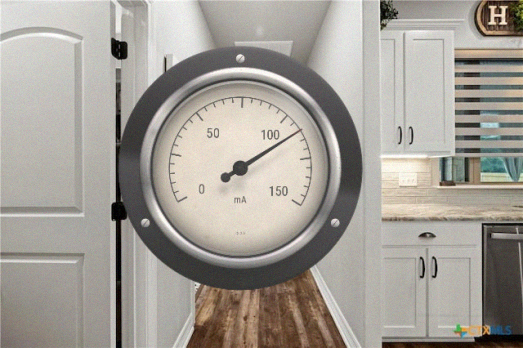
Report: 110 (mA)
